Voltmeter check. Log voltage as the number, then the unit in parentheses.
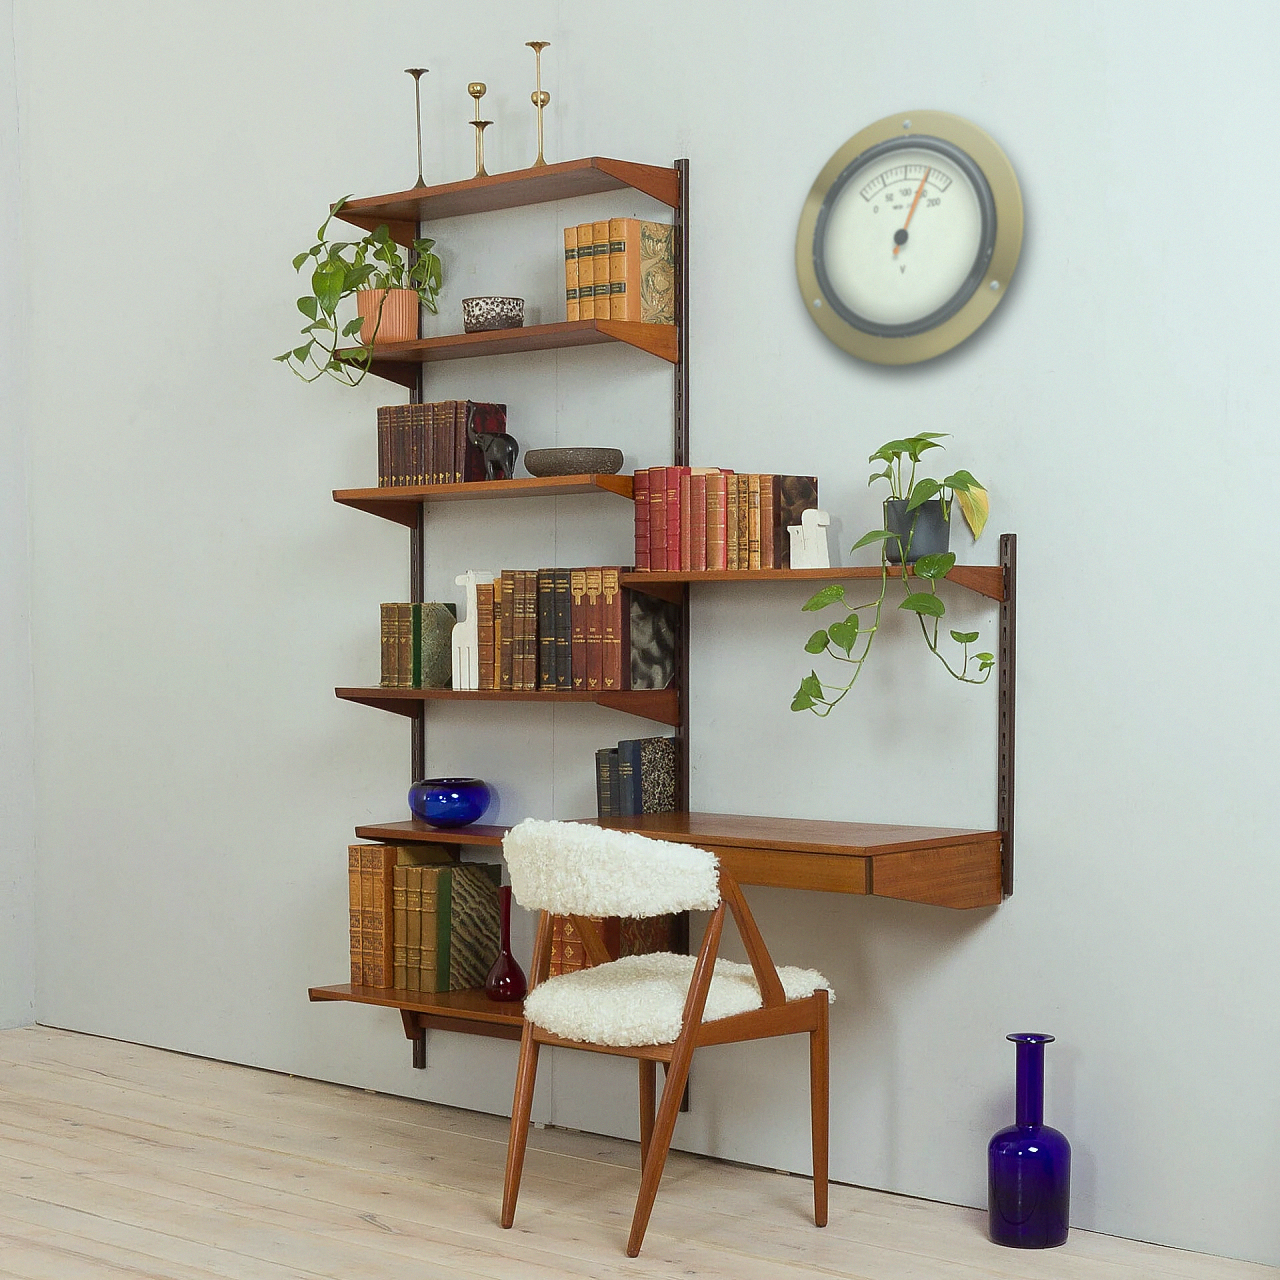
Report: 150 (V)
